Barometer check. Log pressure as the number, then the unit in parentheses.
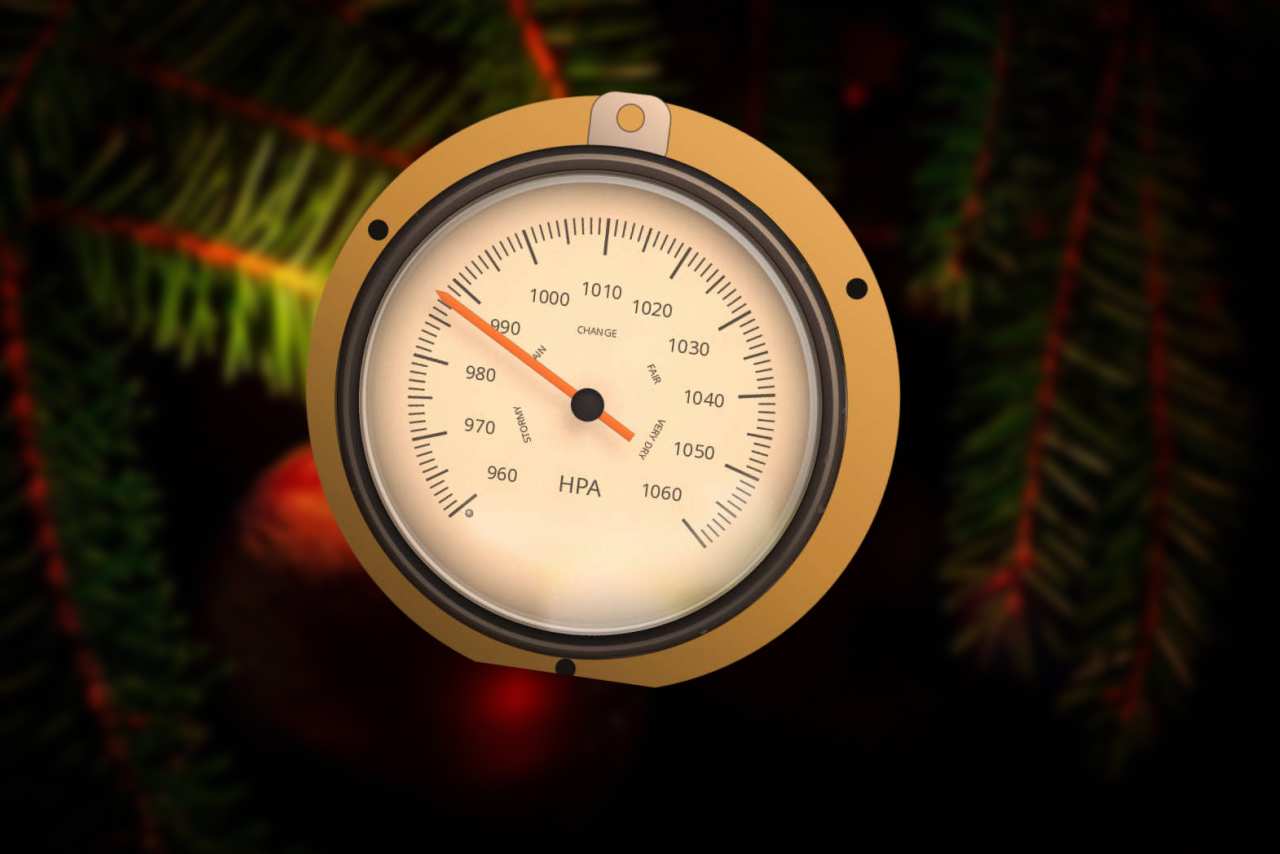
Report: 988 (hPa)
